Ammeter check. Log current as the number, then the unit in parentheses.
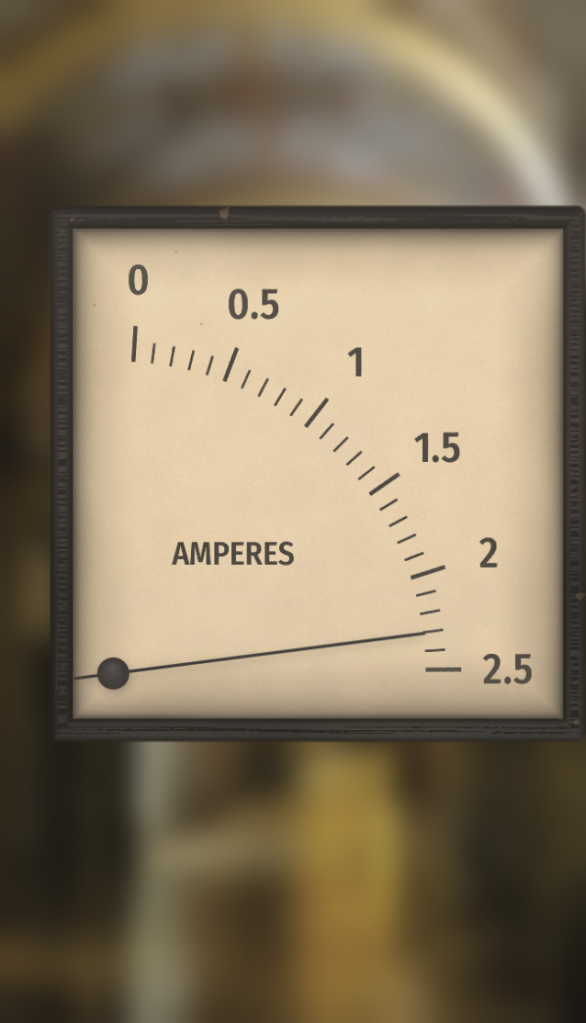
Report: 2.3 (A)
